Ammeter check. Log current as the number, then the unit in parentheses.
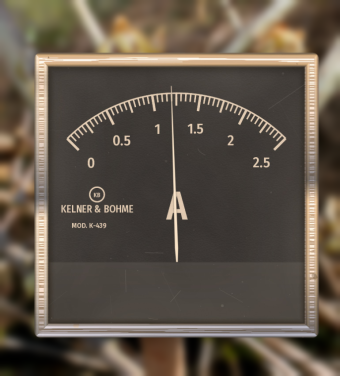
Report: 1.2 (A)
